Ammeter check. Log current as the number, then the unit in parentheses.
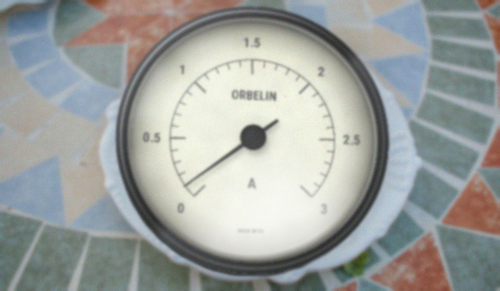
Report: 0.1 (A)
